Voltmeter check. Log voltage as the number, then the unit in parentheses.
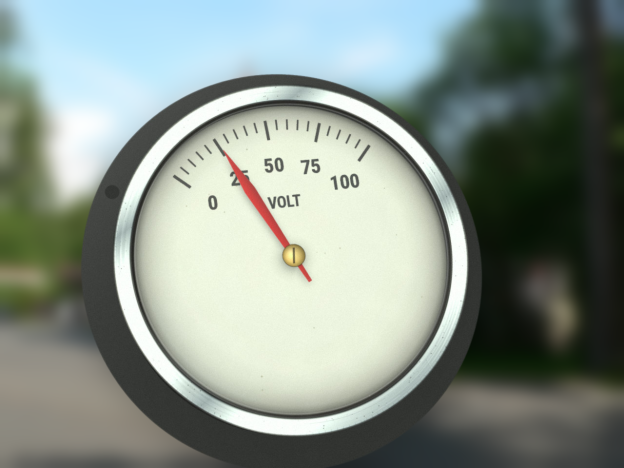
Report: 25 (V)
